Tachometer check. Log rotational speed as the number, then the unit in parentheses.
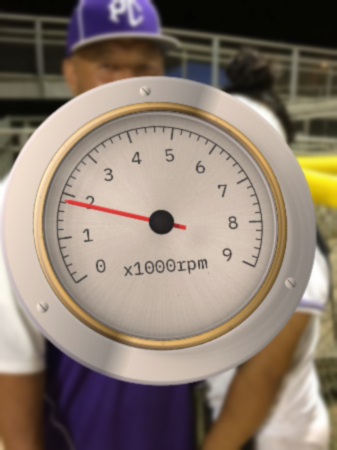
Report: 1800 (rpm)
